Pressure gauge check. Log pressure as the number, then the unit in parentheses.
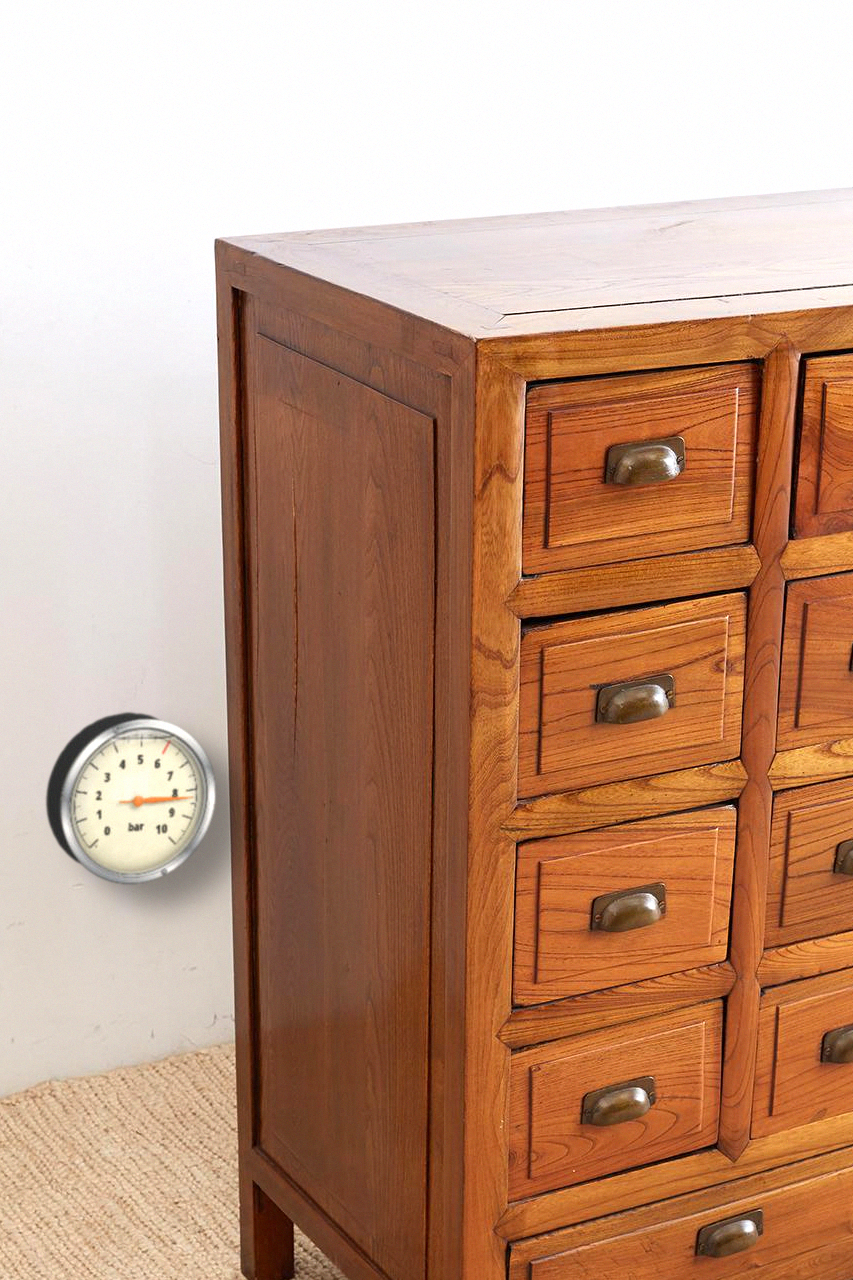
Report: 8.25 (bar)
